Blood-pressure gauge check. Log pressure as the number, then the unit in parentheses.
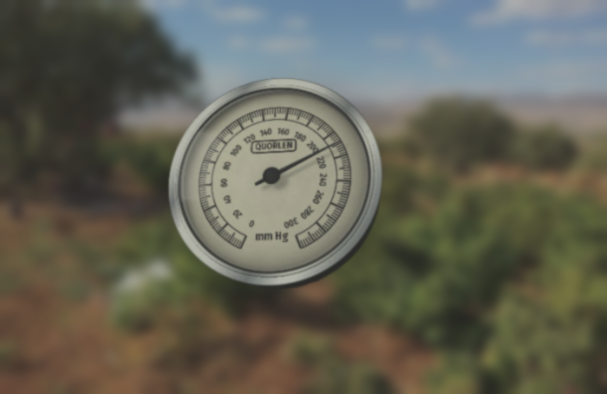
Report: 210 (mmHg)
